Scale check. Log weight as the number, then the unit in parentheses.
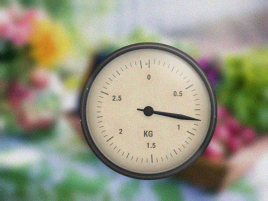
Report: 0.85 (kg)
